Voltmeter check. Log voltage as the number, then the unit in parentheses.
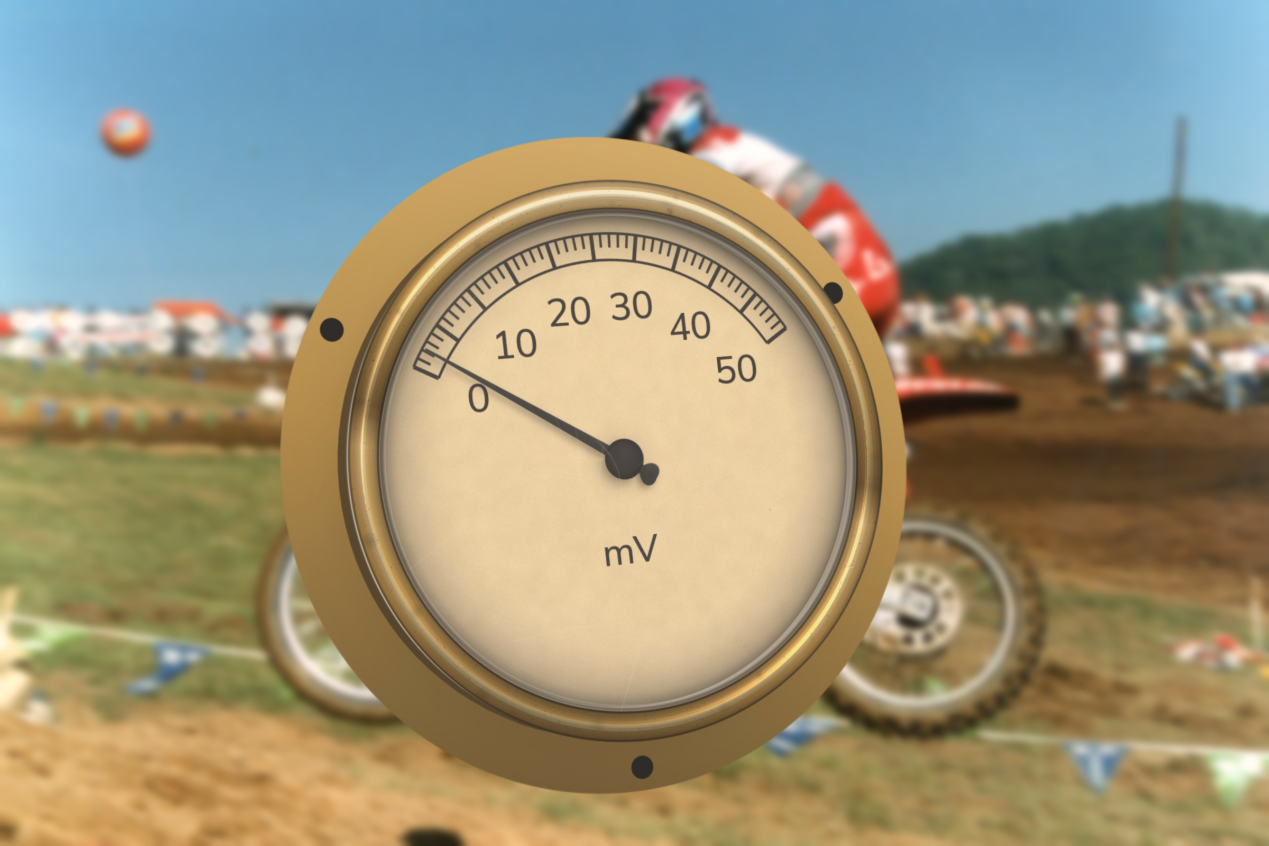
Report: 2 (mV)
